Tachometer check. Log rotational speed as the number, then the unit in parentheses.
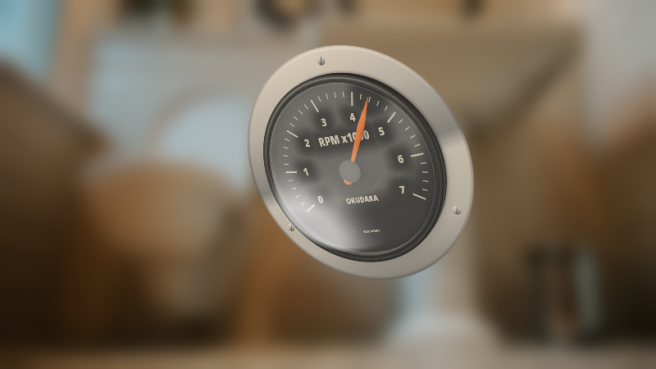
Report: 4400 (rpm)
